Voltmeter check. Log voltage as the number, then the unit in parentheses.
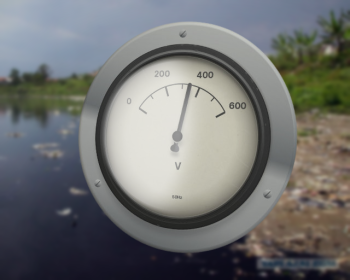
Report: 350 (V)
